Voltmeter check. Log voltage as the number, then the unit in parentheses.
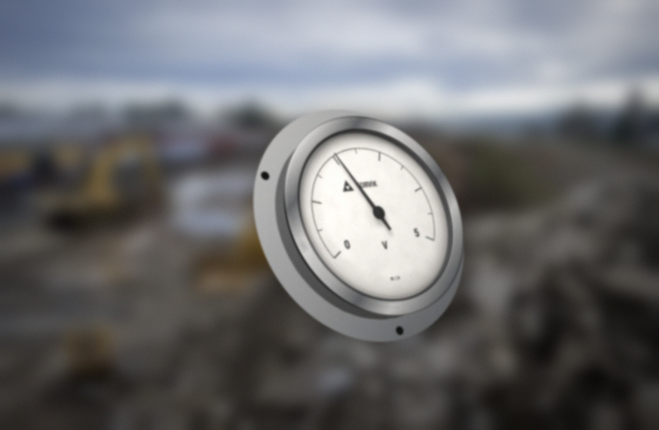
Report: 2 (V)
